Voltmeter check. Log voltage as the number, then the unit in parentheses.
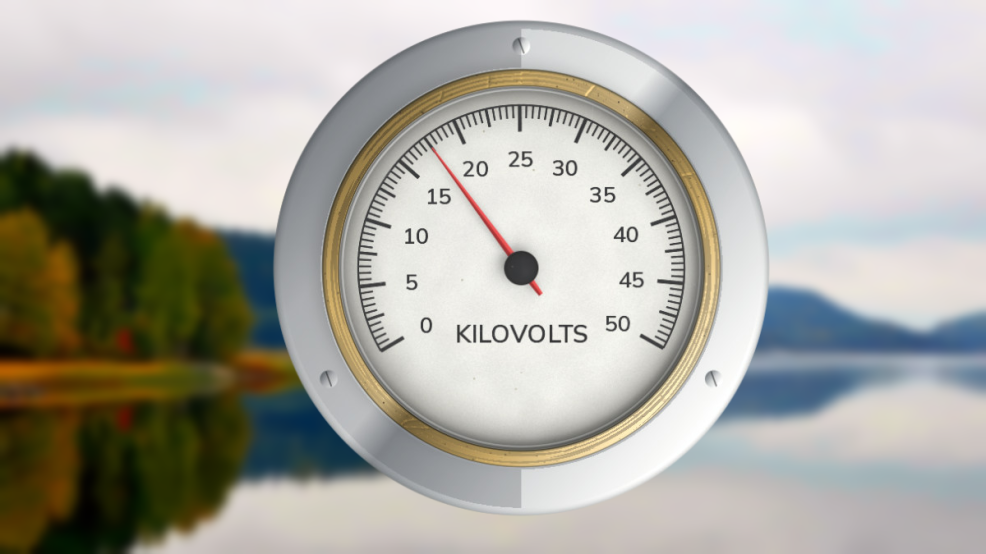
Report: 17.5 (kV)
